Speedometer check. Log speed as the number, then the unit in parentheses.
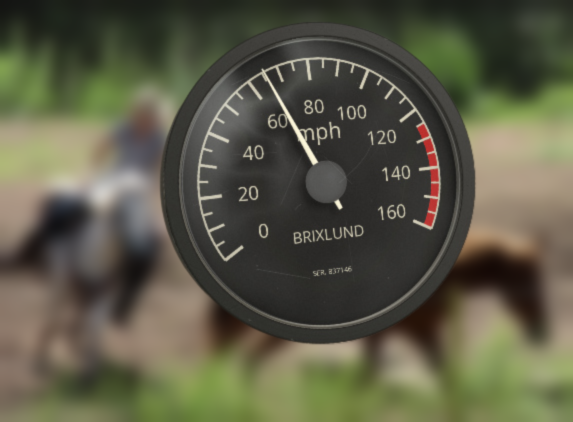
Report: 65 (mph)
